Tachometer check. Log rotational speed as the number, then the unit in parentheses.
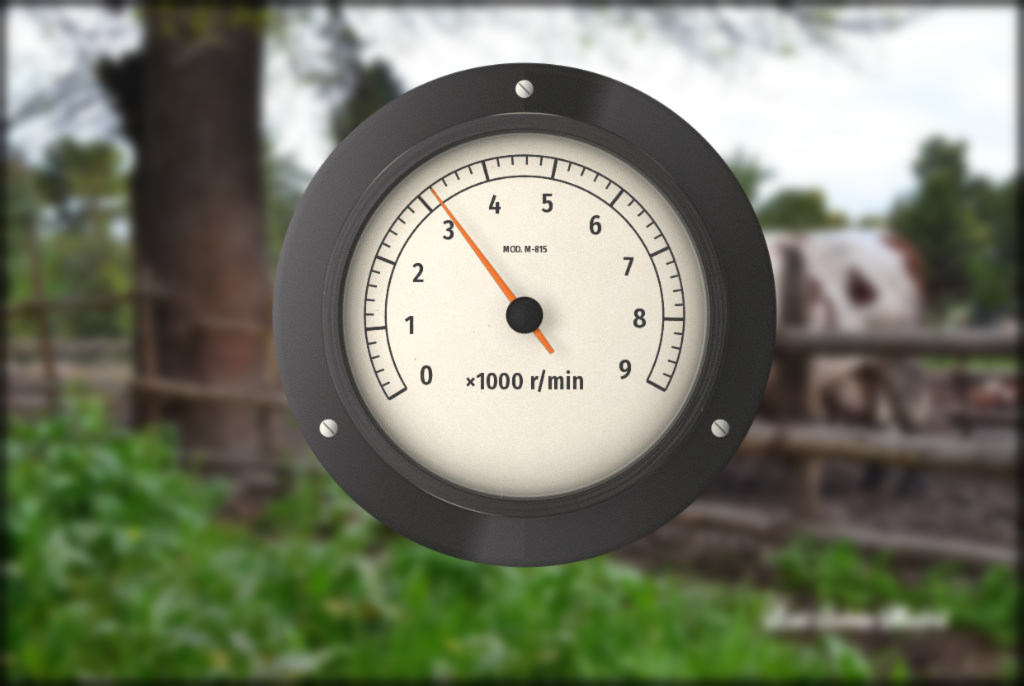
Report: 3200 (rpm)
